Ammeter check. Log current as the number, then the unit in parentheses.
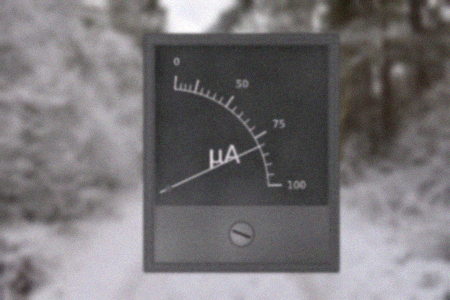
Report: 80 (µA)
